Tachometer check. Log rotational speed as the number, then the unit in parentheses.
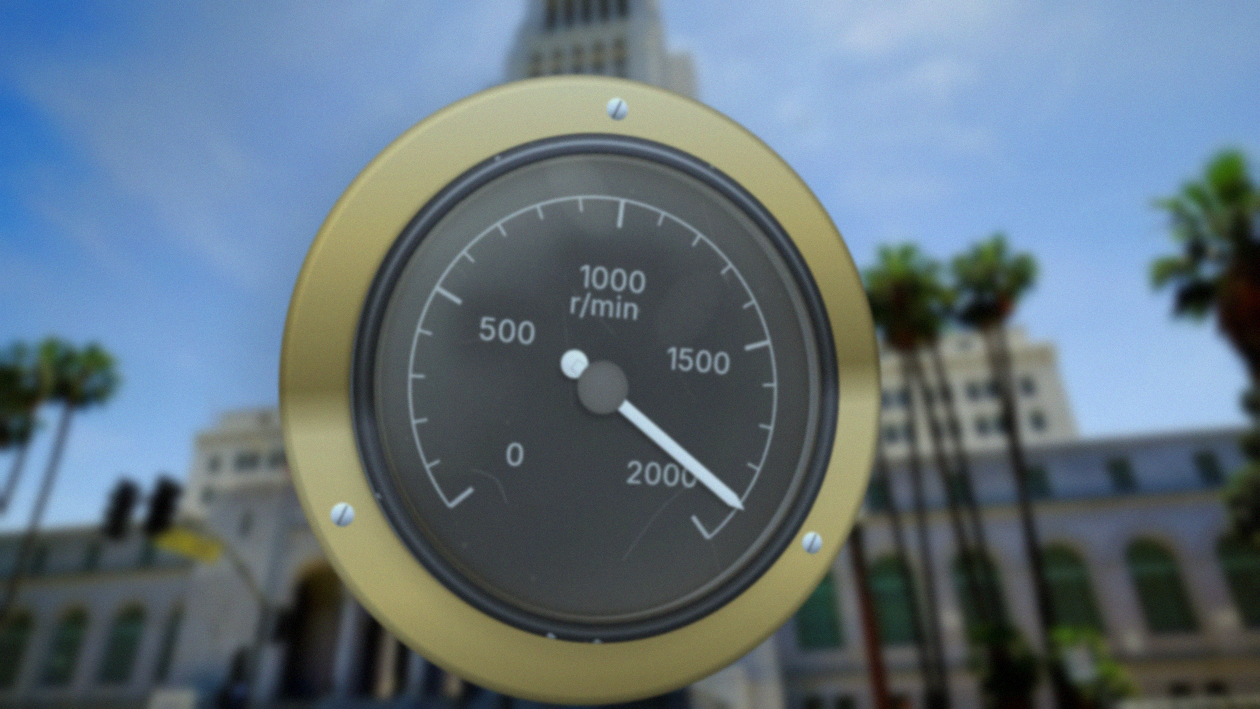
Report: 1900 (rpm)
